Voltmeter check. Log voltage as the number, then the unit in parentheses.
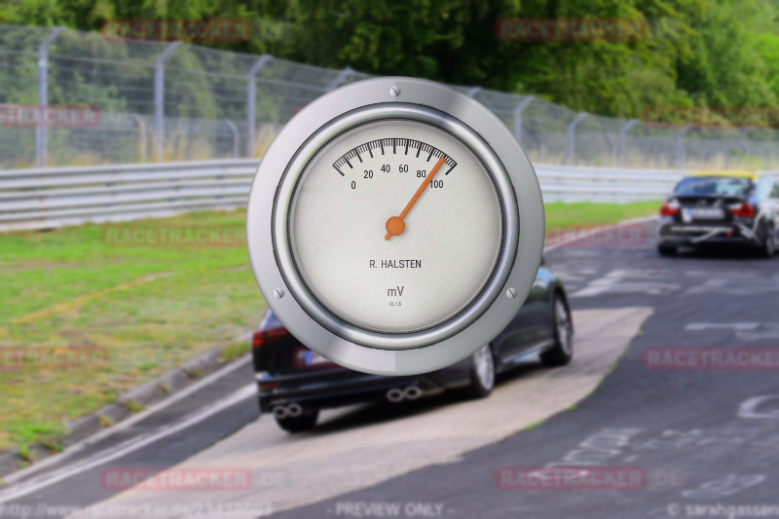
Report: 90 (mV)
